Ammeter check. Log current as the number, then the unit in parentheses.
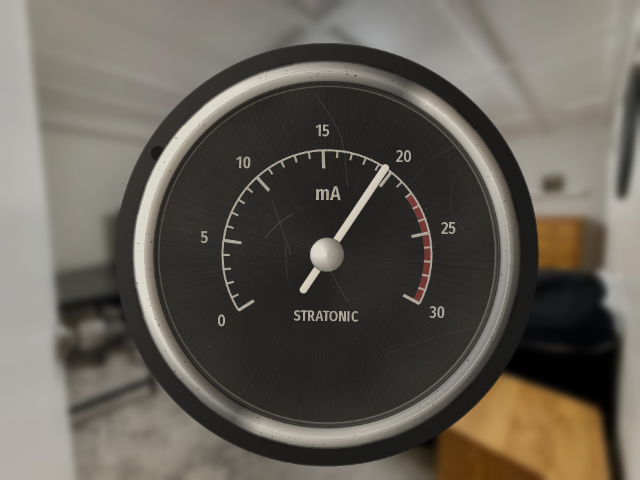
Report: 19.5 (mA)
